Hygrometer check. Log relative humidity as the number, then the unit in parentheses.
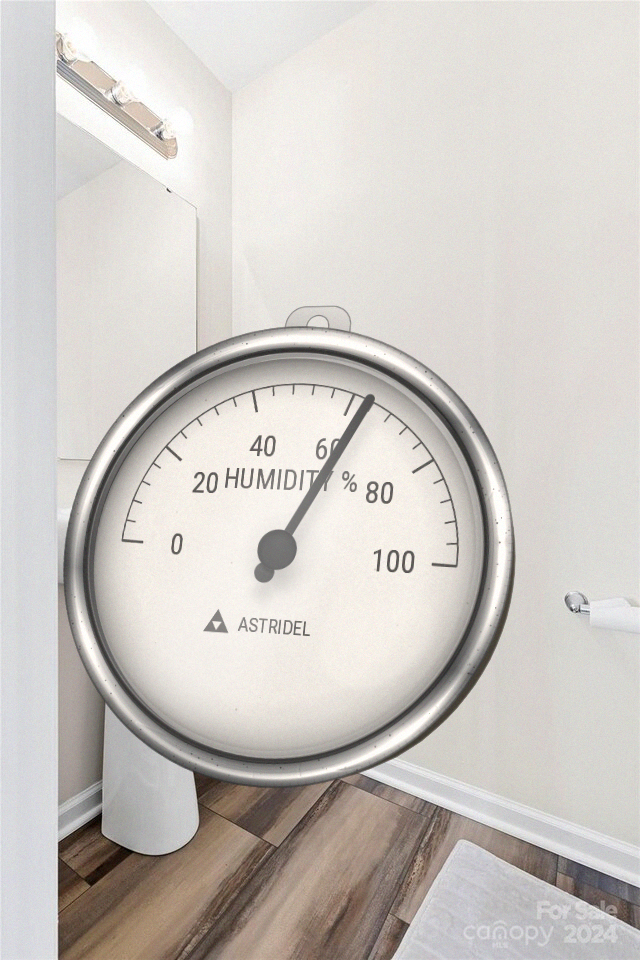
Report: 64 (%)
